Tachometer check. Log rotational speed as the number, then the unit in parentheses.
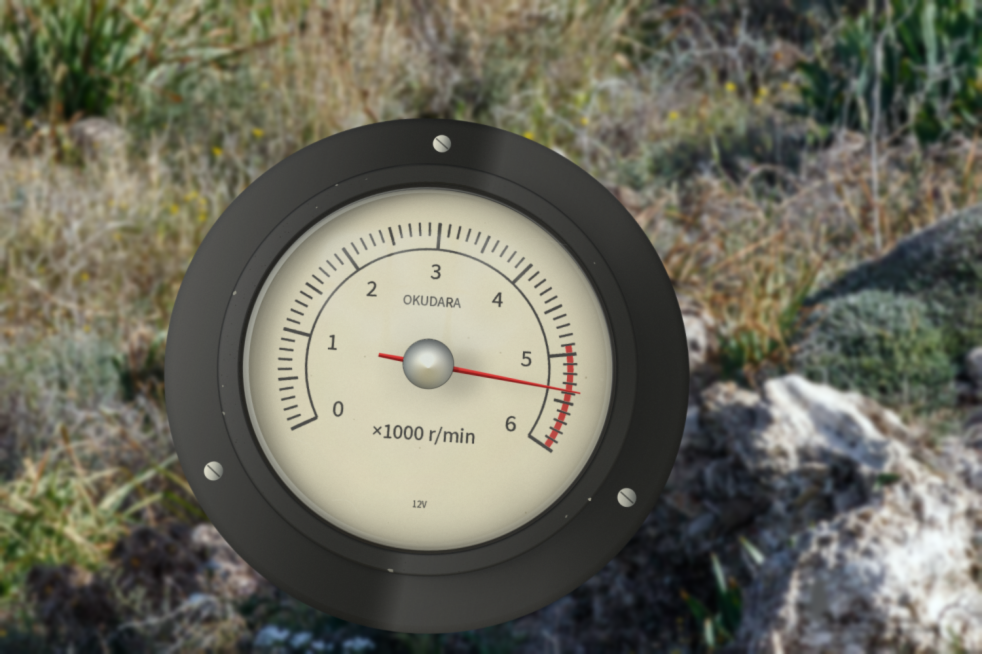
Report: 5400 (rpm)
